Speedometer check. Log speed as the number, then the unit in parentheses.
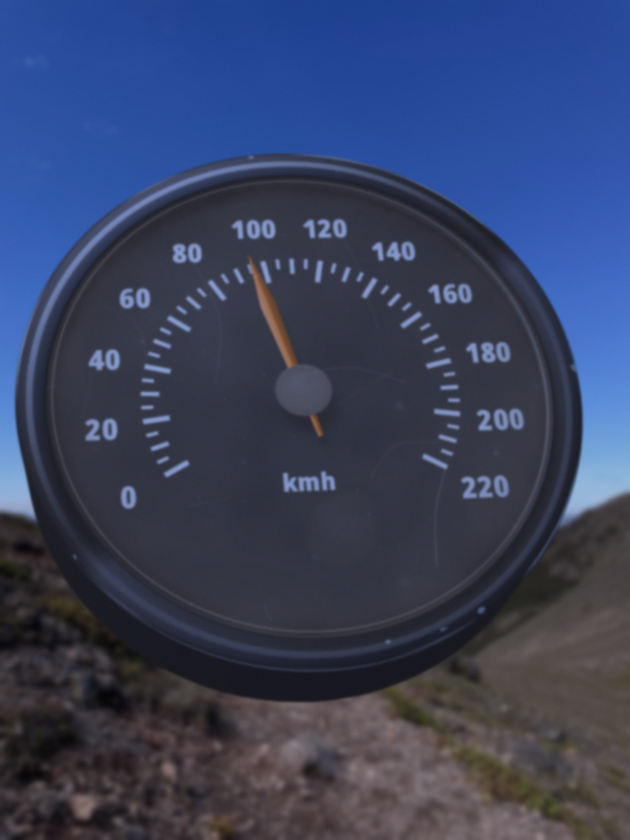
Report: 95 (km/h)
